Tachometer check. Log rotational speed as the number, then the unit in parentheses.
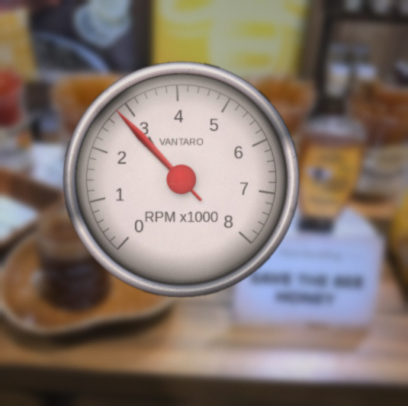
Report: 2800 (rpm)
